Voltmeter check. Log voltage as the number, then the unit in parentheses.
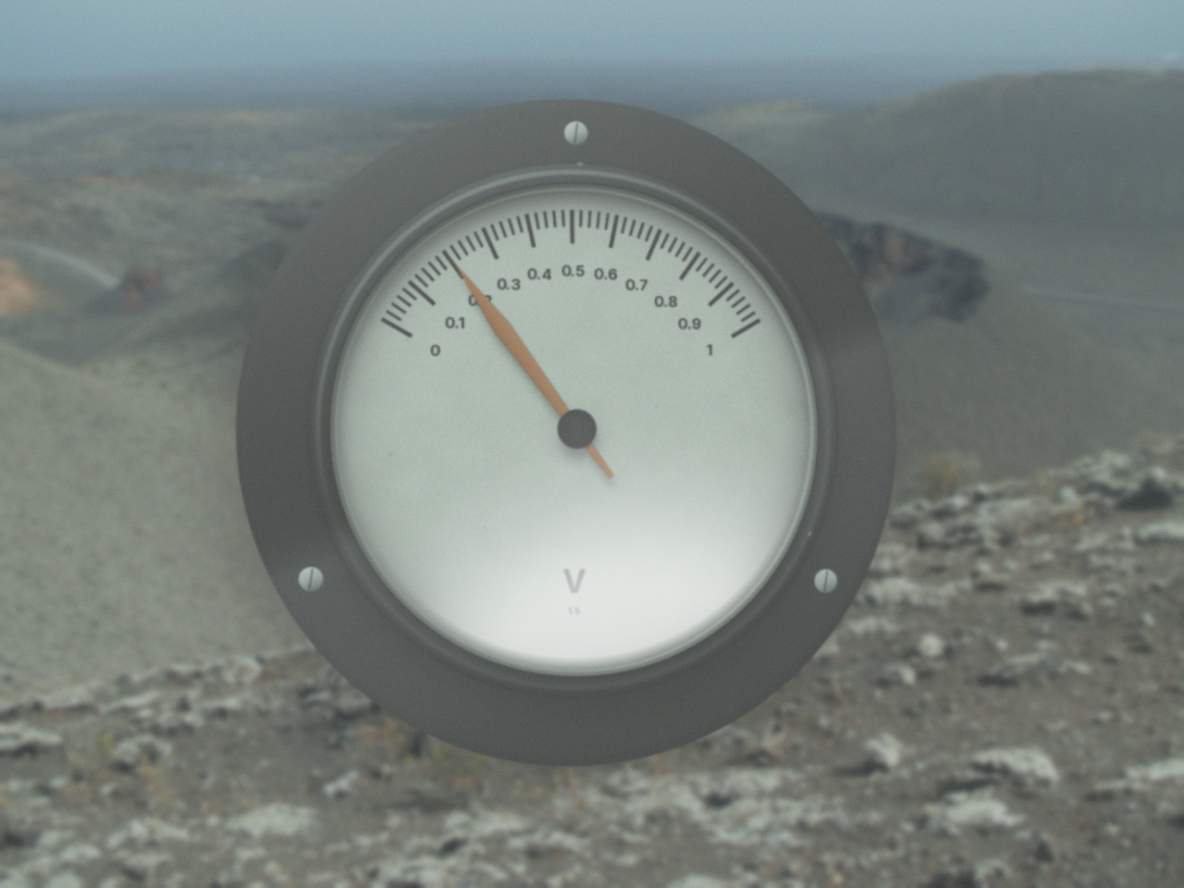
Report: 0.2 (V)
